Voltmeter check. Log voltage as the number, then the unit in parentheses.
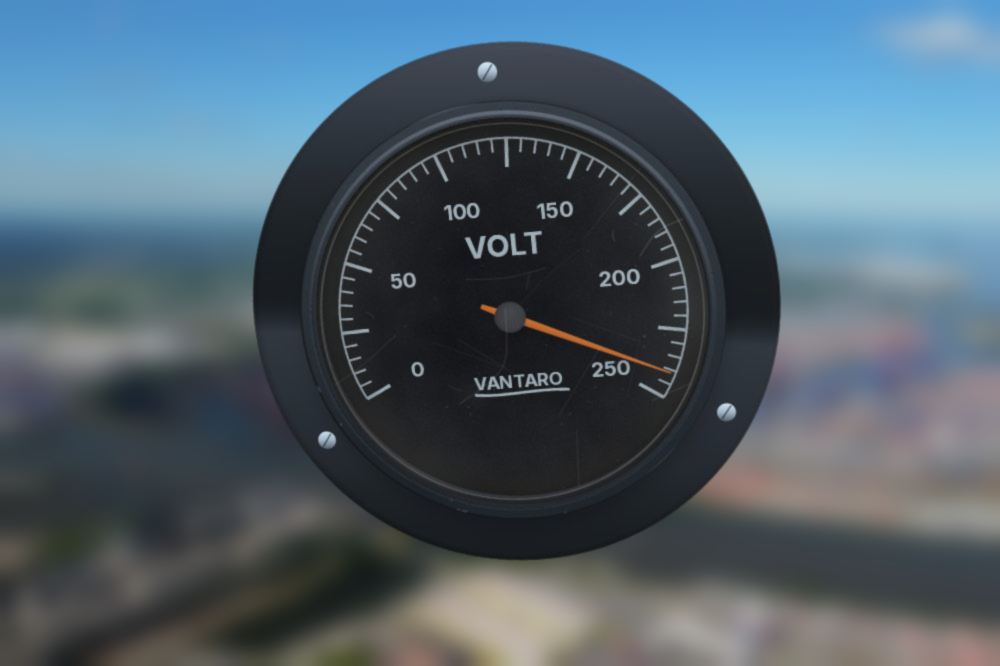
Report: 240 (V)
